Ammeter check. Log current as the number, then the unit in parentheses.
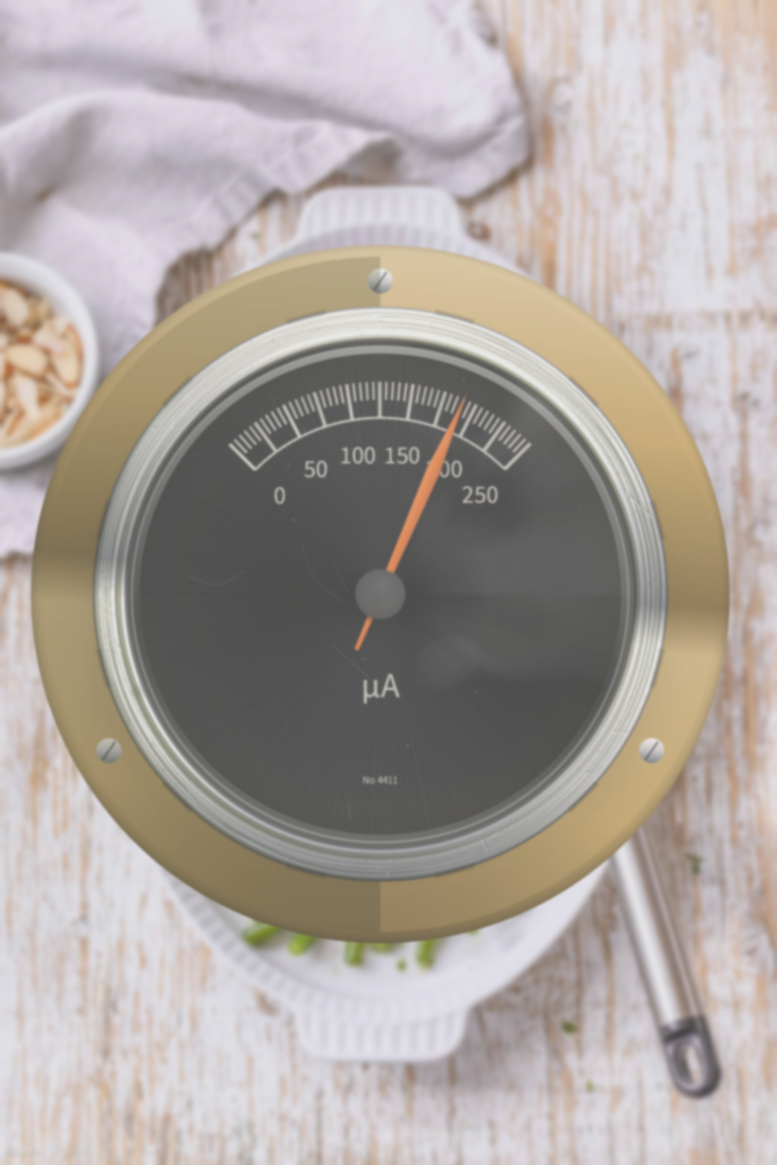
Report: 190 (µA)
